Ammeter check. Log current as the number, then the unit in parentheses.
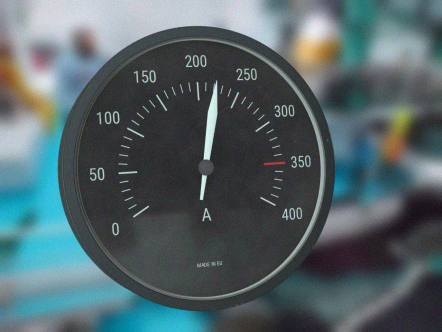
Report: 220 (A)
